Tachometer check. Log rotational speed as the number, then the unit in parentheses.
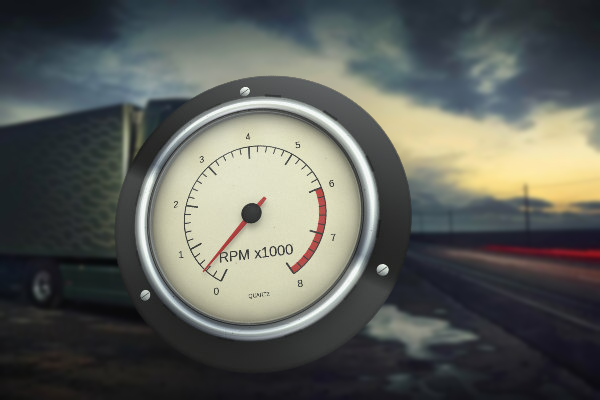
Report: 400 (rpm)
